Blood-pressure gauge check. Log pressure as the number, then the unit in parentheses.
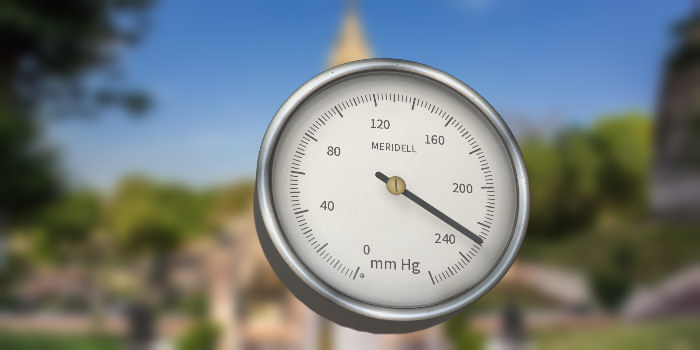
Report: 230 (mmHg)
